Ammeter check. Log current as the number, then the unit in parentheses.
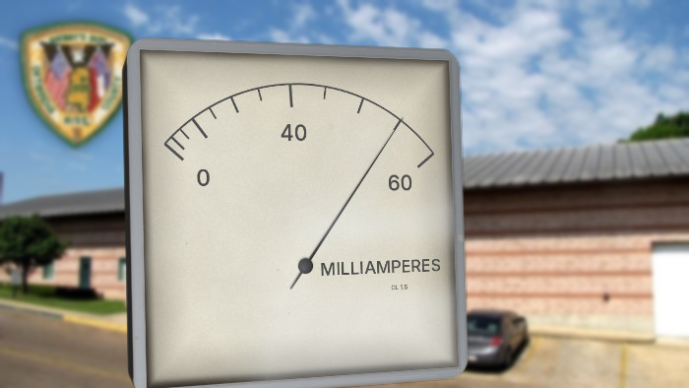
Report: 55 (mA)
